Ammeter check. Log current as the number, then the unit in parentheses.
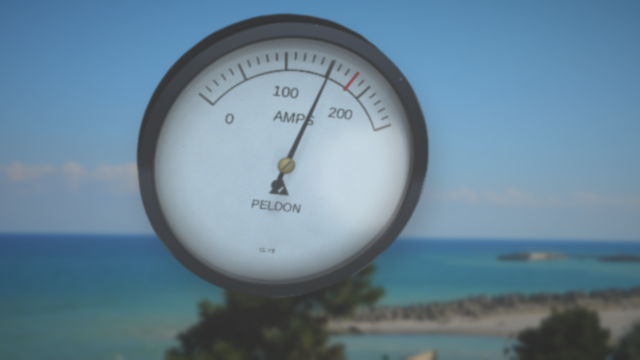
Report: 150 (A)
